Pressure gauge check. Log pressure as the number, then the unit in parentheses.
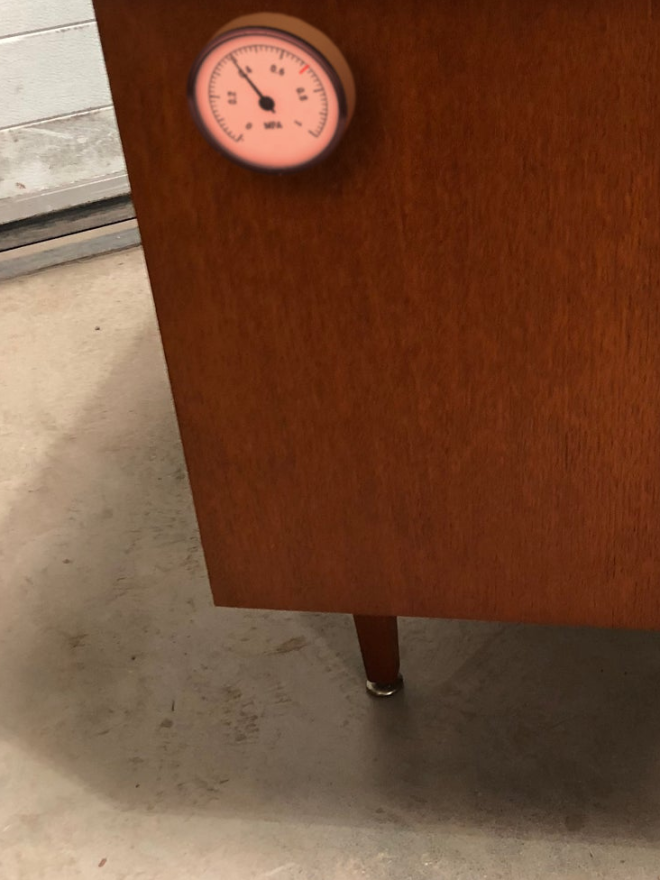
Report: 0.4 (MPa)
